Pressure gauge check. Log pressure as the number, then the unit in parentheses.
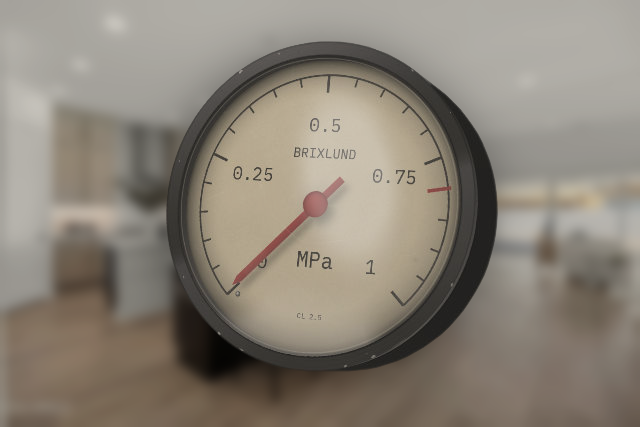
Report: 0 (MPa)
